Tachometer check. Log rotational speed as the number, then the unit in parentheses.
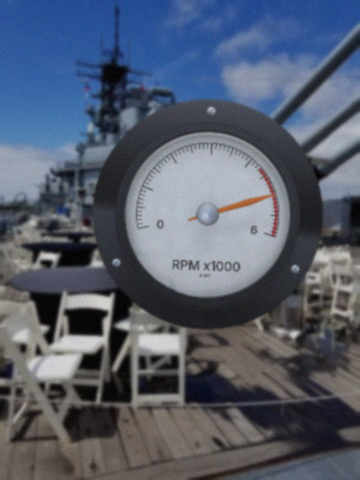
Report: 5000 (rpm)
